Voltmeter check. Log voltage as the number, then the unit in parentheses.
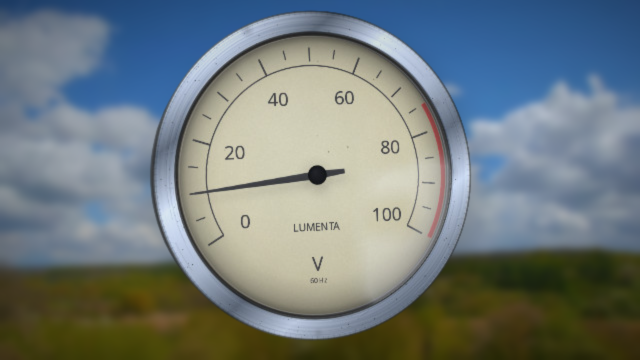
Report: 10 (V)
